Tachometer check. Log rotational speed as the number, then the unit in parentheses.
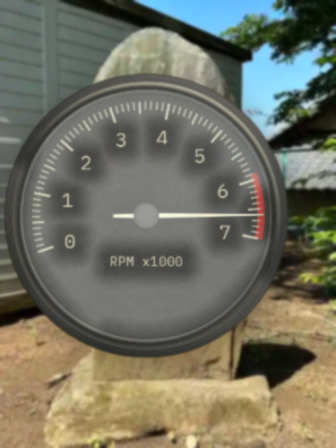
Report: 6600 (rpm)
